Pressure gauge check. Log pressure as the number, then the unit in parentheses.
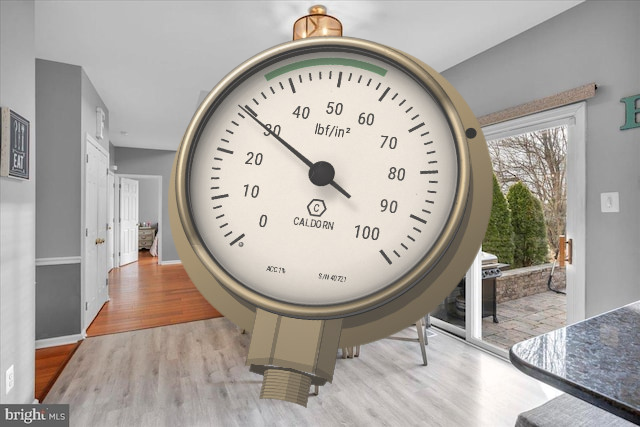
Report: 29 (psi)
